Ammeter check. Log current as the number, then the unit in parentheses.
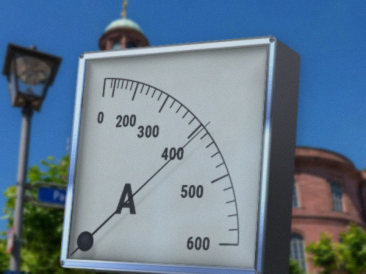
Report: 410 (A)
